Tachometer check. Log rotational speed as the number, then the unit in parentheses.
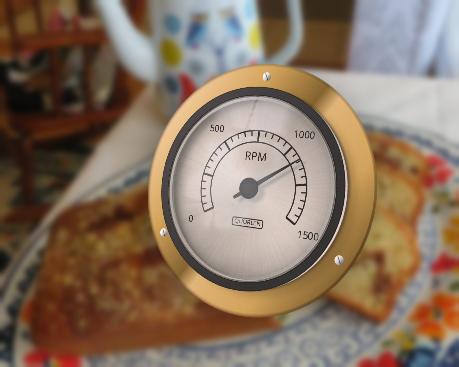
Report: 1100 (rpm)
